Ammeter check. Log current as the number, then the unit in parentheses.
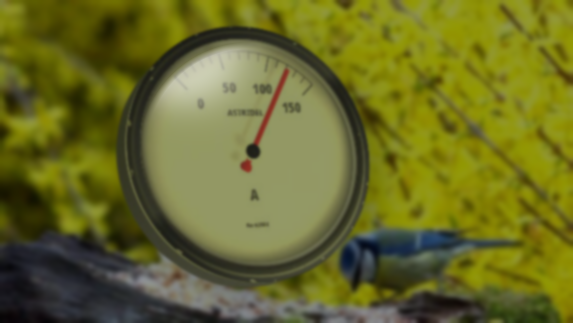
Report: 120 (A)
